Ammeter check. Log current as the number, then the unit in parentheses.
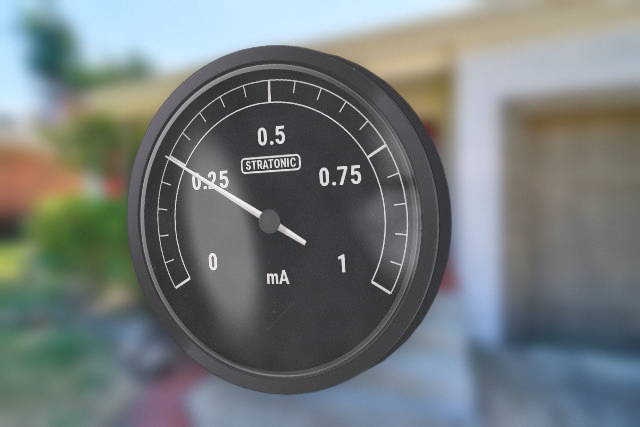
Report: 0.25 (mA)
